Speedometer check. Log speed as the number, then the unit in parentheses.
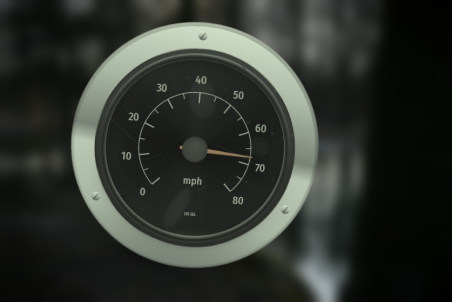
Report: 67.5 (mph)
